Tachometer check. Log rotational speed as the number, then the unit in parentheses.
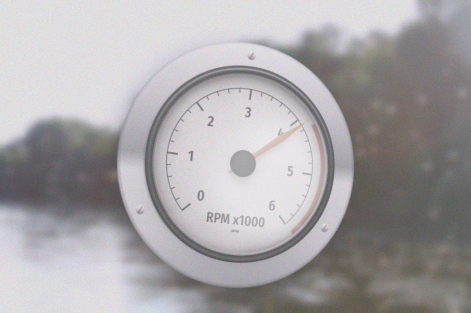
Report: 4100 (rpm)
